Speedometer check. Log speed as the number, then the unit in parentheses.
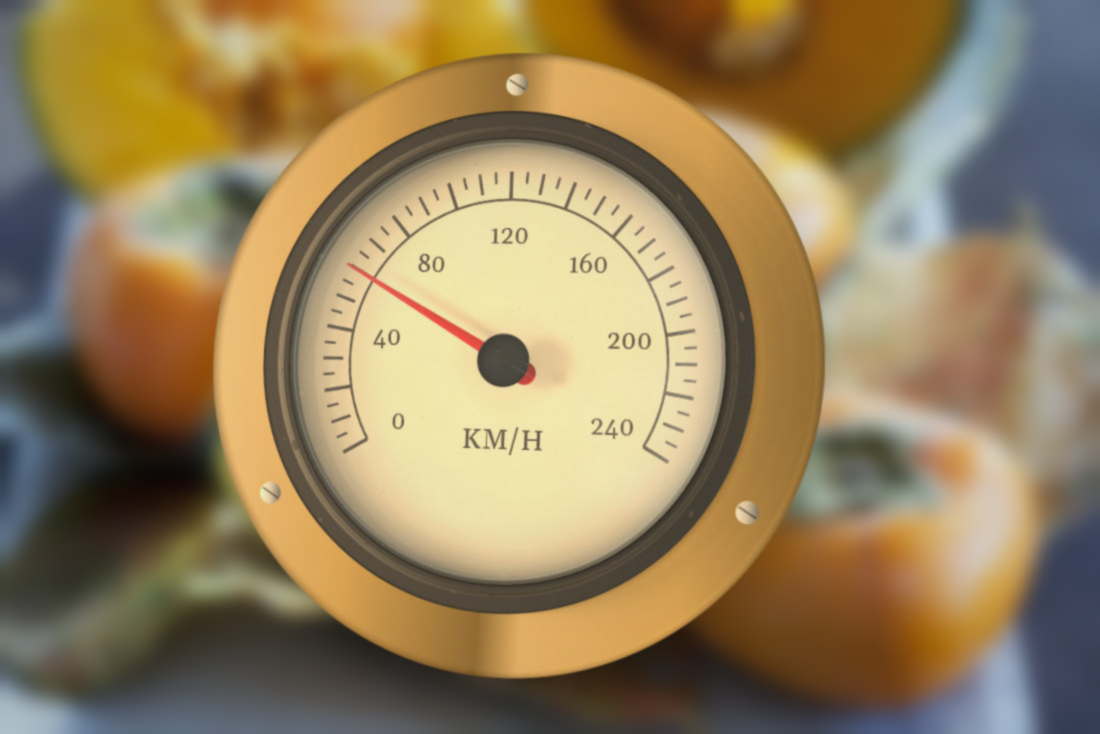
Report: 60 (km/h)
